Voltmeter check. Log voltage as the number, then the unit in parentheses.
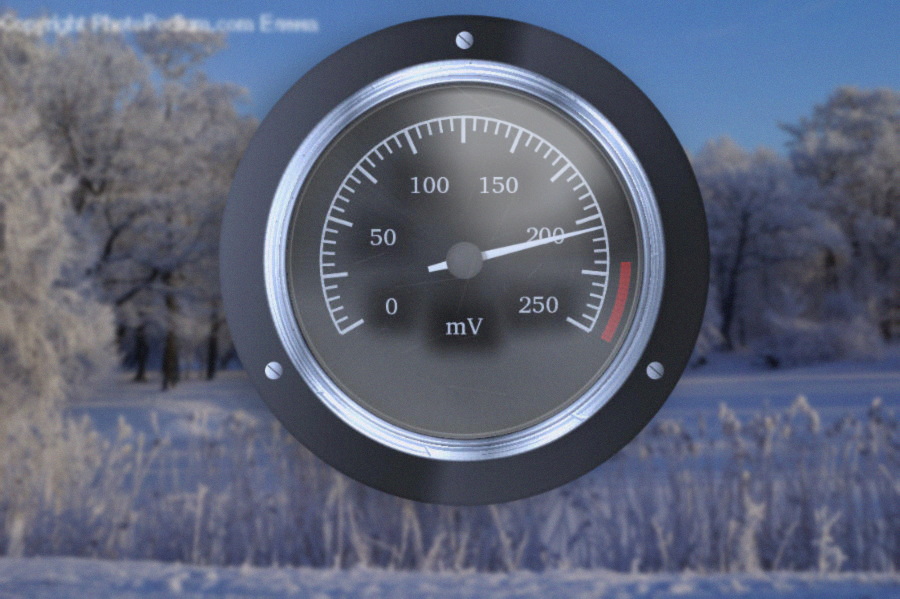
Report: 205 (mV)
